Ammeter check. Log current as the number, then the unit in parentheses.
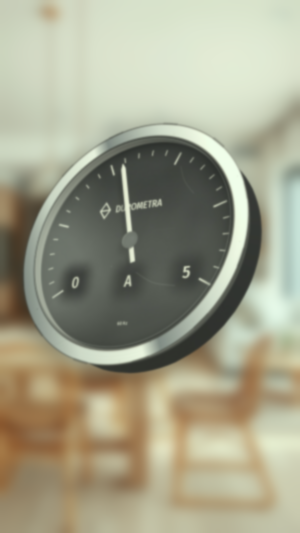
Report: 2.2 (A)
